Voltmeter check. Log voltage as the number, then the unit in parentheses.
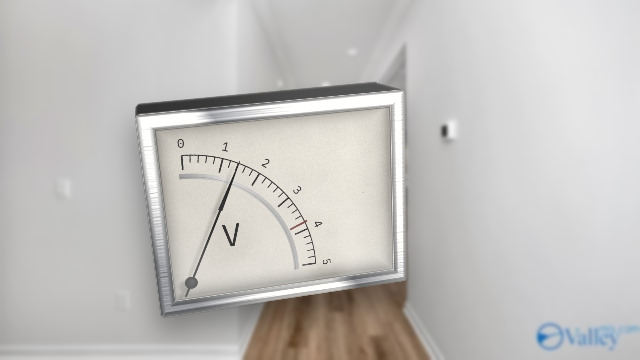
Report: 1.4 (V)
